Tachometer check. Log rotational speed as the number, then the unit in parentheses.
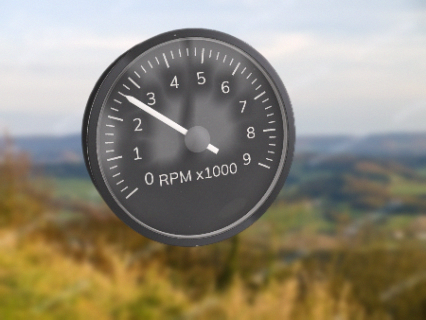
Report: 2600 (rpm)
